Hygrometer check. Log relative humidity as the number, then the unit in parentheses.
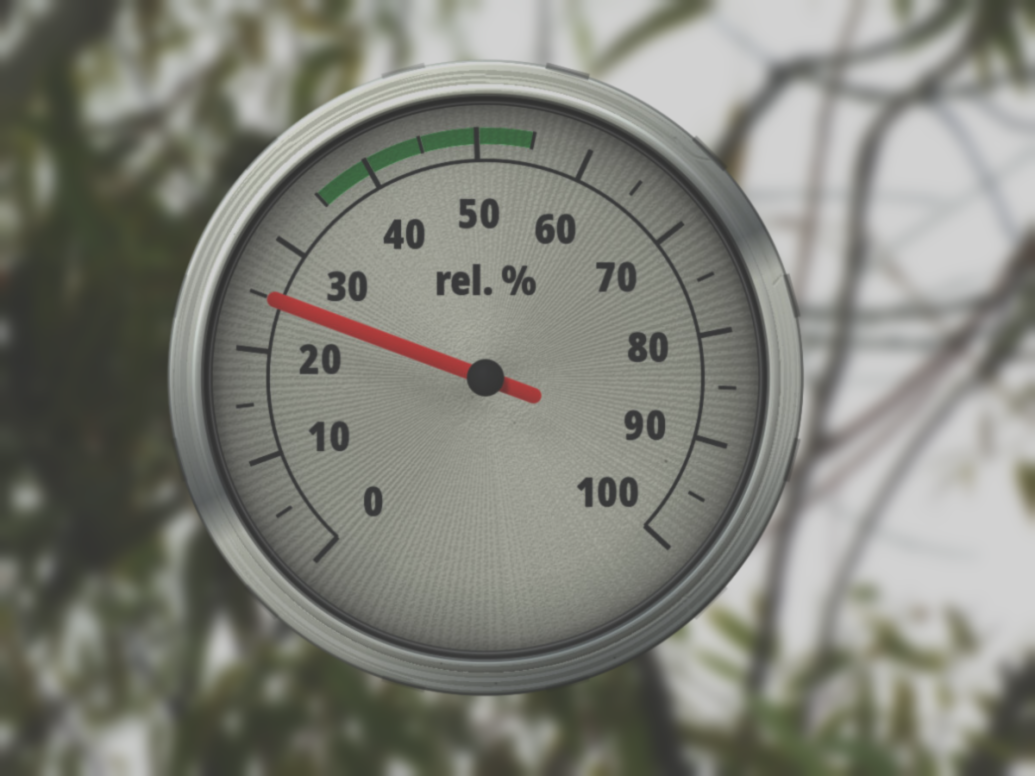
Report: 25 (%)
